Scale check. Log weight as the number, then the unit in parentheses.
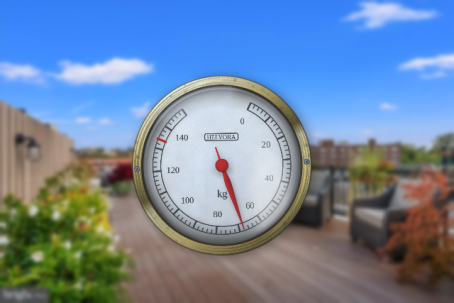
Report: 68 (kg)
